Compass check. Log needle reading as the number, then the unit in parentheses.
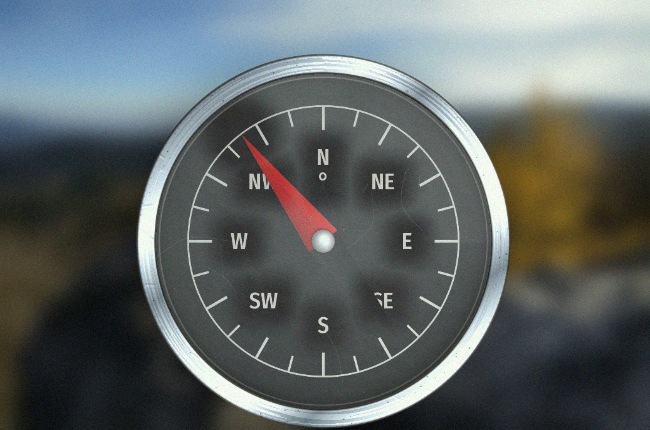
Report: 322.5 (°)
